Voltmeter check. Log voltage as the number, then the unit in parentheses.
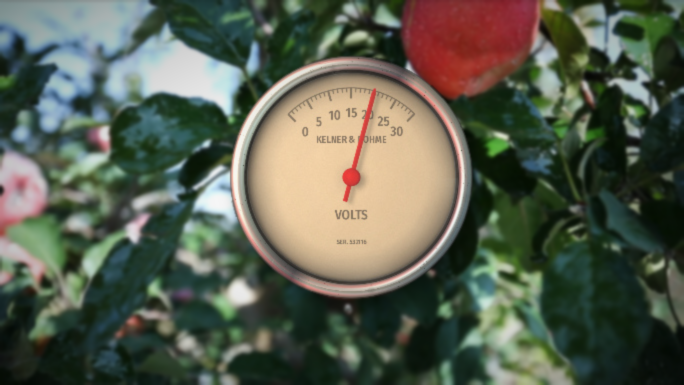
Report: 20 (V)
